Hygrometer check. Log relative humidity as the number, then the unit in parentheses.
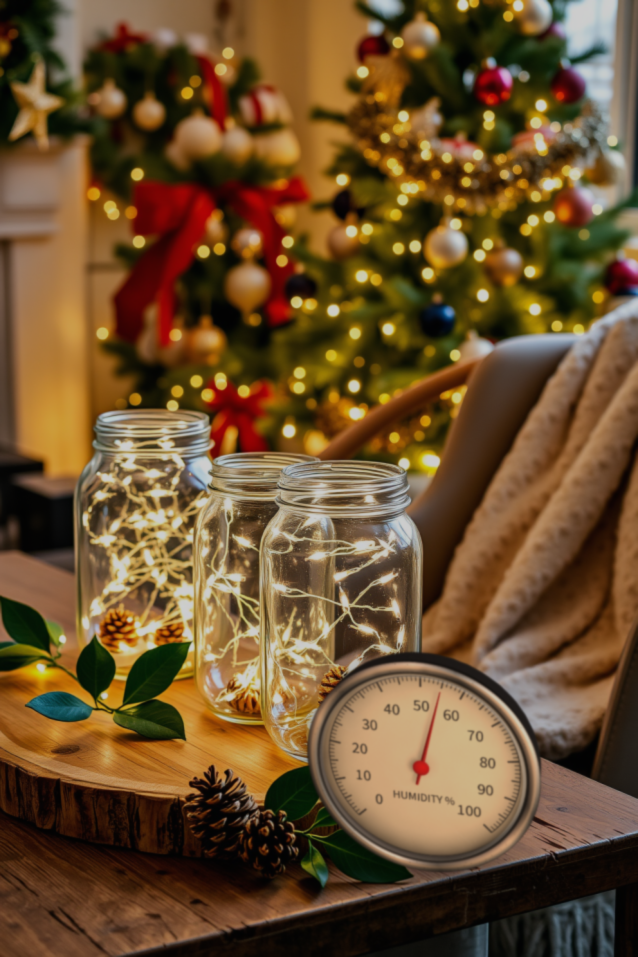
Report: 55 (%)
